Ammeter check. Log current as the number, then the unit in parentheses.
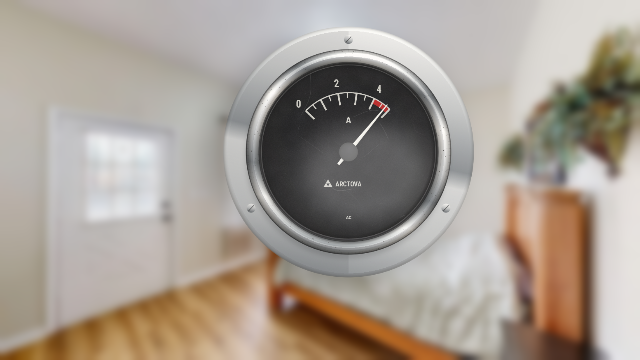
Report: 4.75 (A)
